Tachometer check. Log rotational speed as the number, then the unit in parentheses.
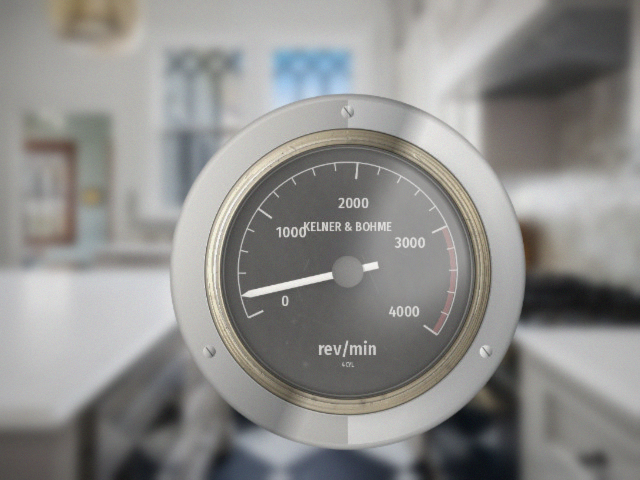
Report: 200 (rpm)
